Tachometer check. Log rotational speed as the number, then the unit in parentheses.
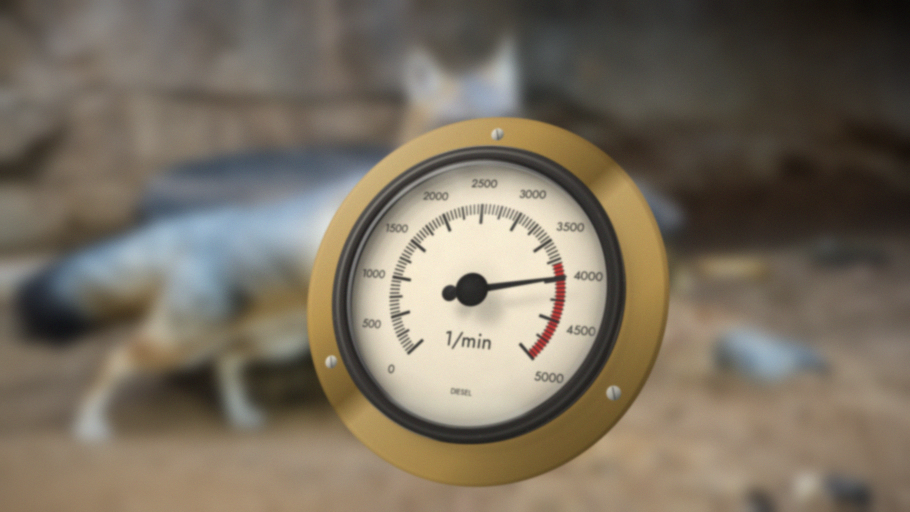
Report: 4000 (rpm)
